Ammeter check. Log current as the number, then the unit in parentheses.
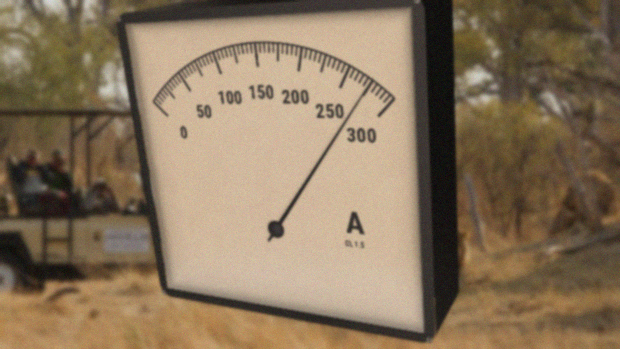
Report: 275 (A)
